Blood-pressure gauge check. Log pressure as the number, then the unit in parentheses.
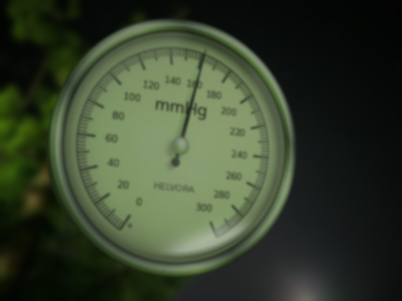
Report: 160 (mmHg)
